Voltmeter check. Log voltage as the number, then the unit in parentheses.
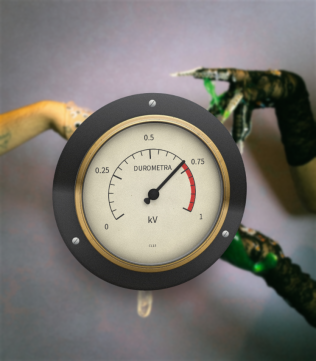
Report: 0.7 (kV)
